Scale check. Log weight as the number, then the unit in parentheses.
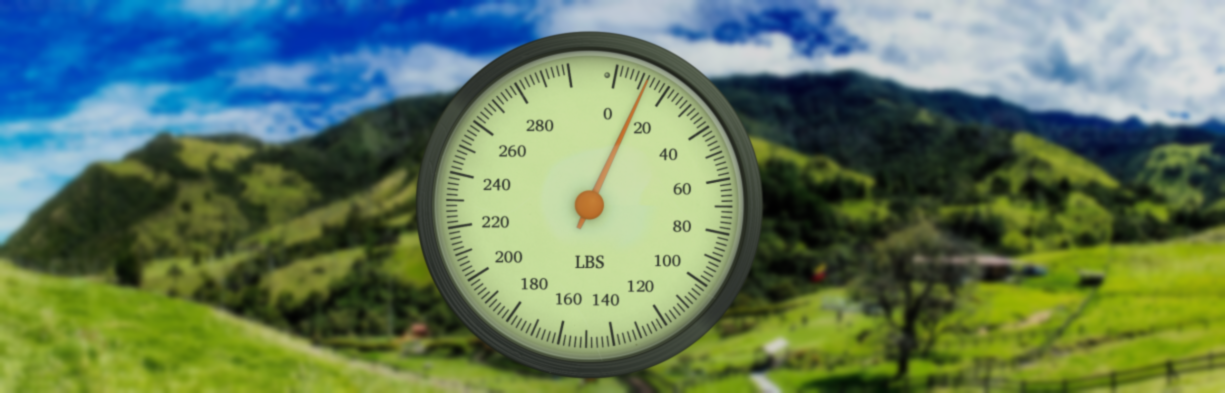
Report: 12 (lb)
